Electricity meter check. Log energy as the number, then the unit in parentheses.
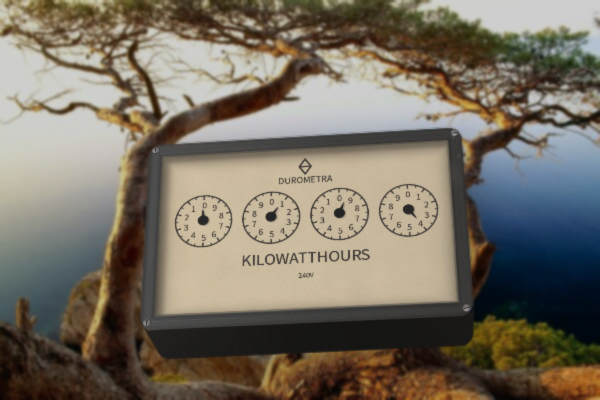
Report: 94 (kWh)
